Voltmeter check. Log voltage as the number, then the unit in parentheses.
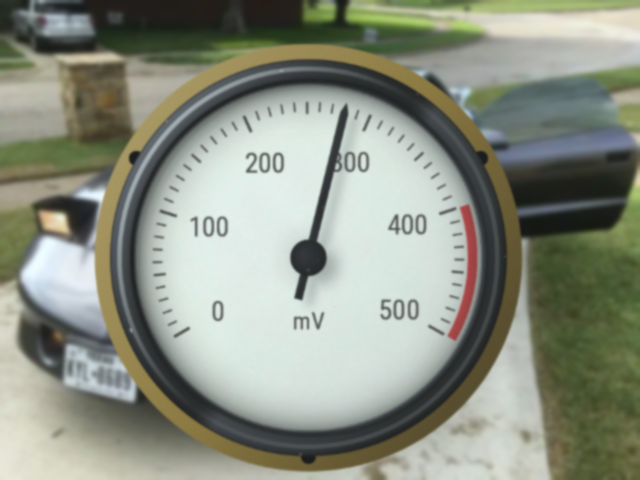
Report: 280 (mV)
